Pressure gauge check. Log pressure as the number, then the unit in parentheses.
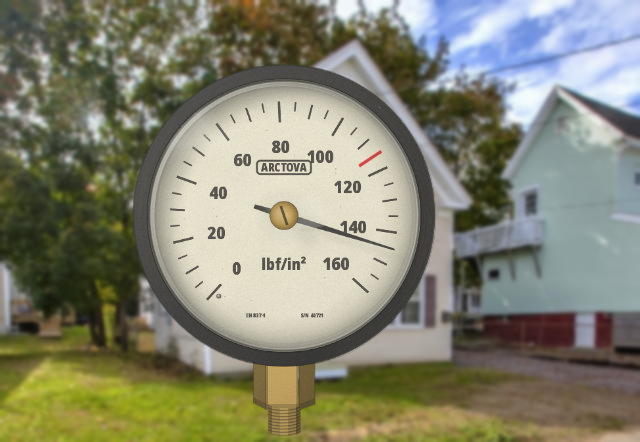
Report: 145 (psi)
